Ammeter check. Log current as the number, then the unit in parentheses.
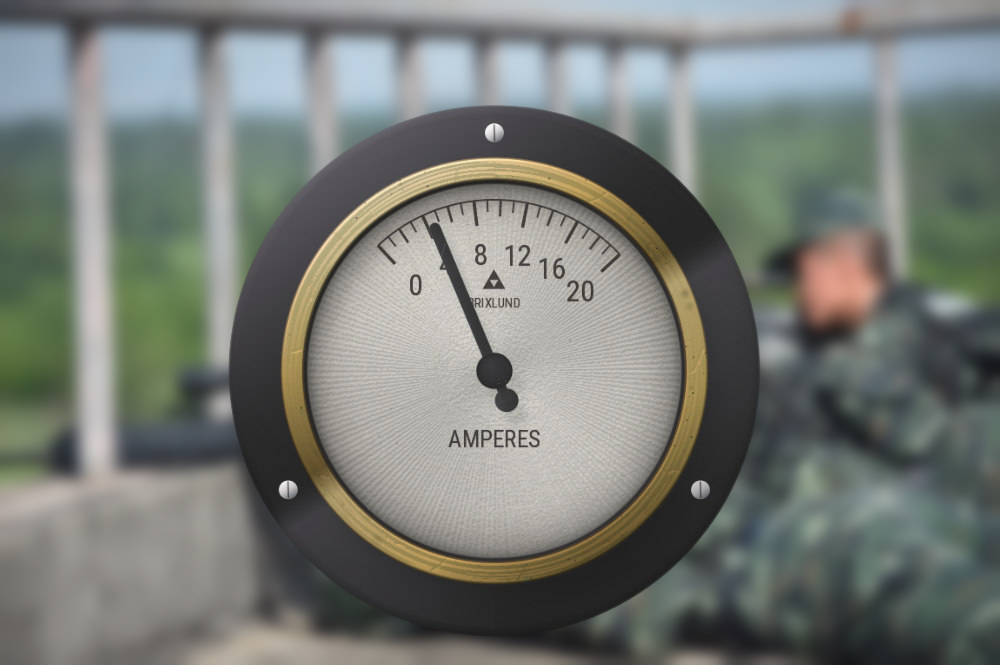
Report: 4.5 (A)
